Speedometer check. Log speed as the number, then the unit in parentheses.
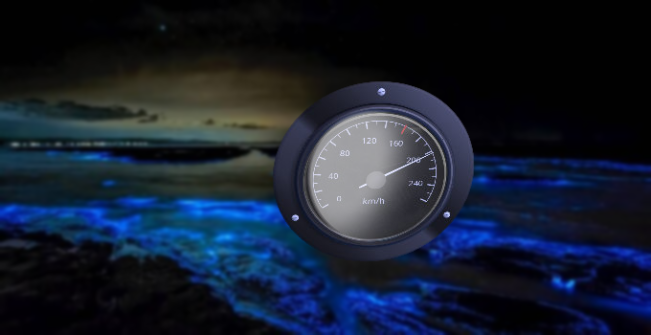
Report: 200 (km/h)
